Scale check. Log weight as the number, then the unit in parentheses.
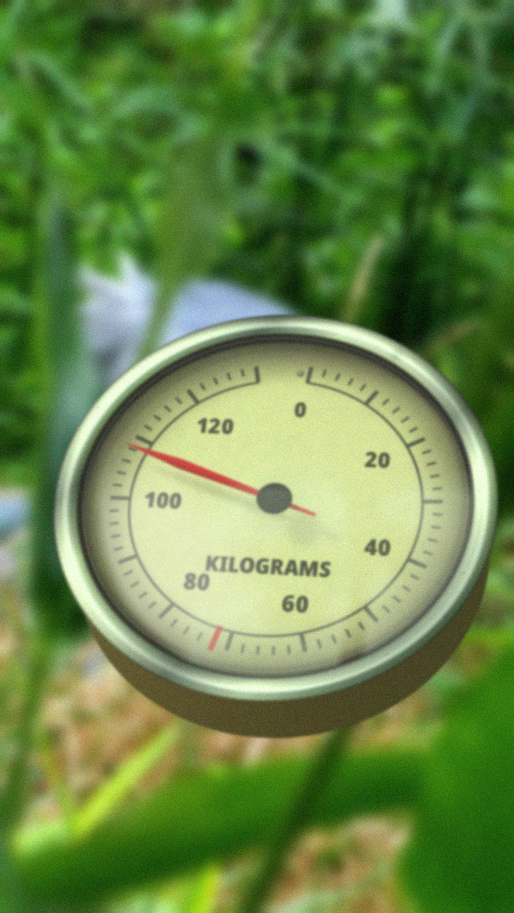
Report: 108 (kg)
